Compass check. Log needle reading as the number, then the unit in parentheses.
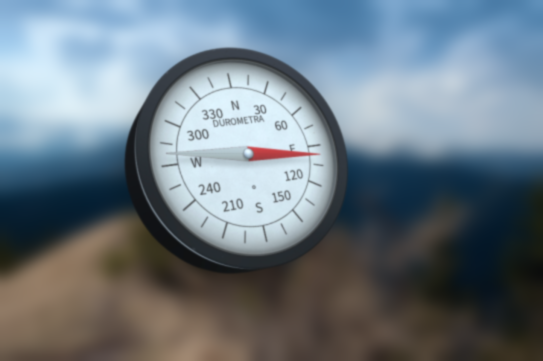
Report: 97.5 (°)
